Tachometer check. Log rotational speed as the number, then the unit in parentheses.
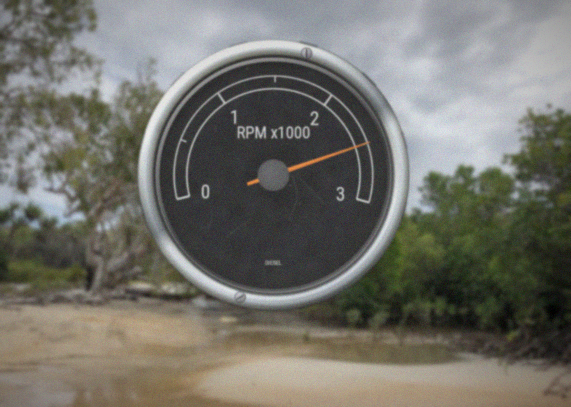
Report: 2500 (rpm)
